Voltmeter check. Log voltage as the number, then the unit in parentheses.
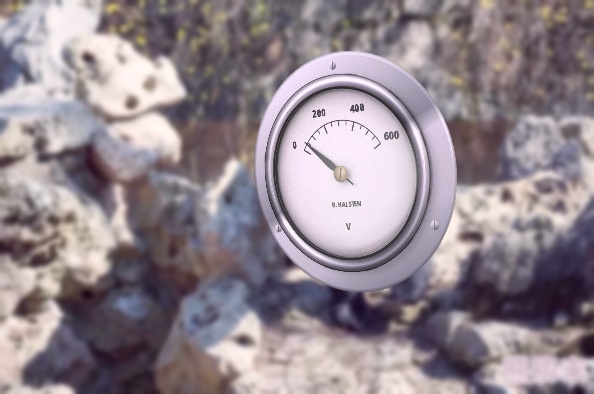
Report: 50 (V)
